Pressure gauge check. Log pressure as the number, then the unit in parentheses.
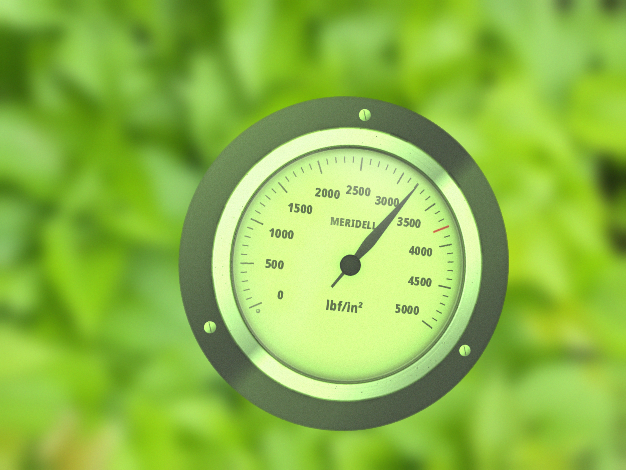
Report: 3200 (psi)
